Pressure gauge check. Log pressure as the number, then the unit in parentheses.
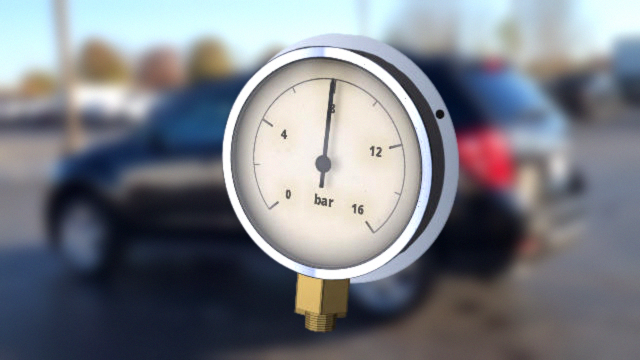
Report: 8 (bar)
